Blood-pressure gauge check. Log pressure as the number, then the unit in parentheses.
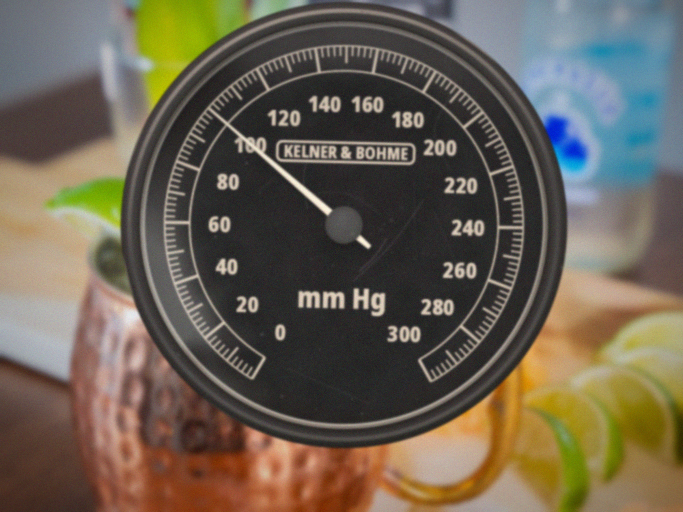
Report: 100 (mmHg)
